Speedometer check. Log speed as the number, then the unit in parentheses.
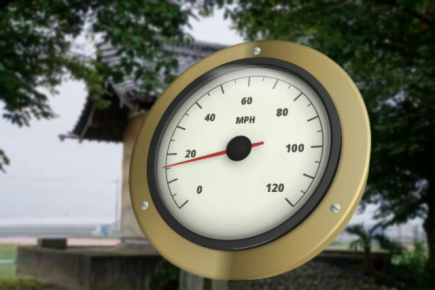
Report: 15 (mph)
